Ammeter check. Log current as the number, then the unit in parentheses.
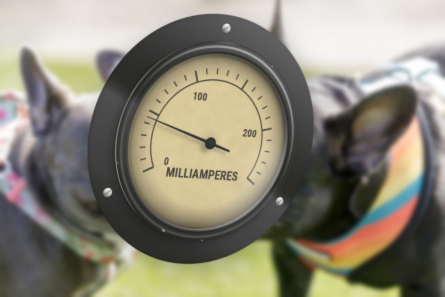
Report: 45 (mA)
